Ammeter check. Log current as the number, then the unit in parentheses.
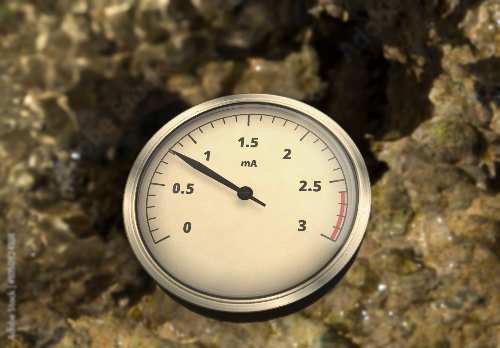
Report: 0.8 (mA)
